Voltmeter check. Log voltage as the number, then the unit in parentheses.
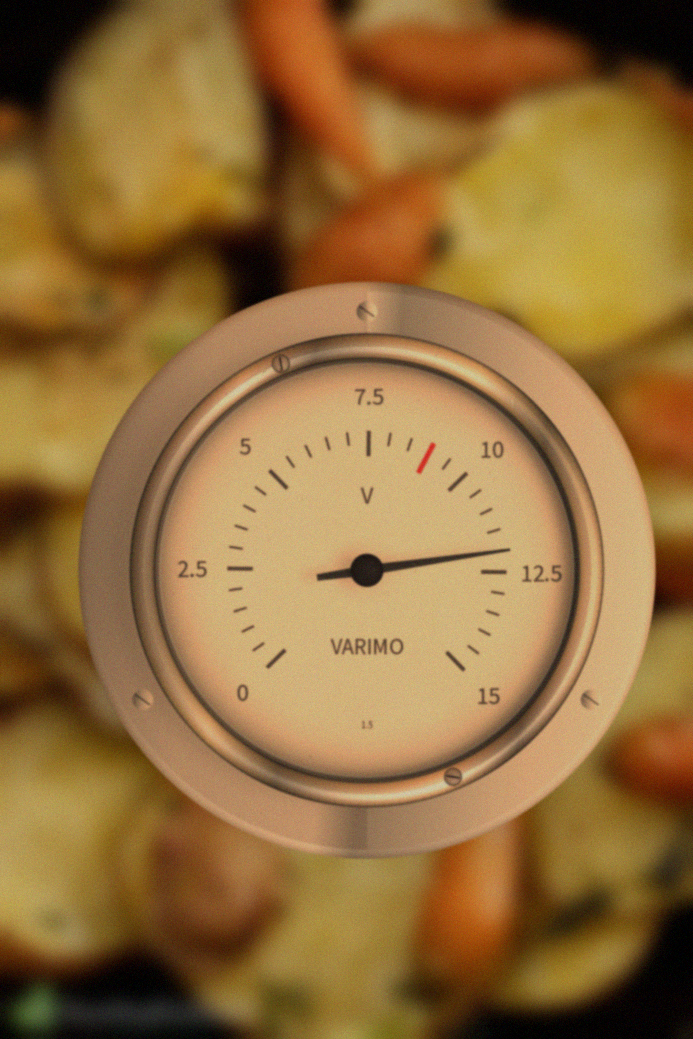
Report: 12 (V)
